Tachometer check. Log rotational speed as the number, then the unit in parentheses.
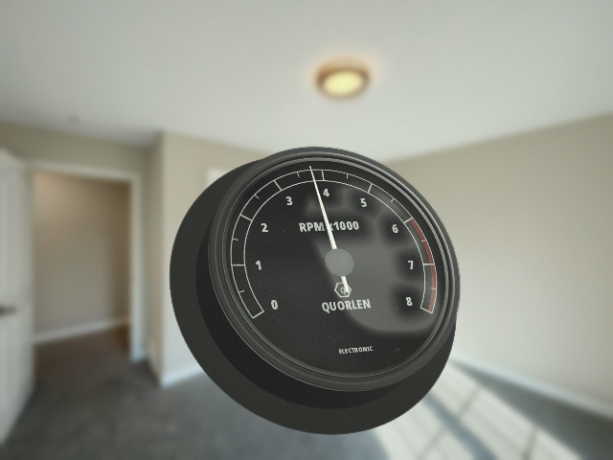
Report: 3750 (rpm)
